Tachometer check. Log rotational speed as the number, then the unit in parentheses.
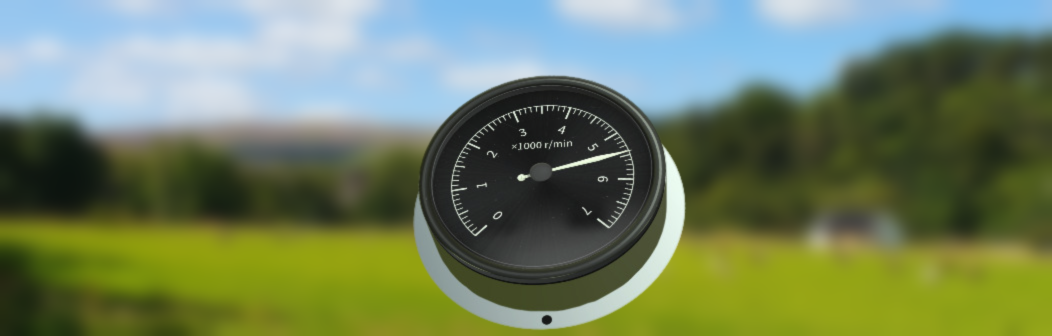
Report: 5500 (rpm)
